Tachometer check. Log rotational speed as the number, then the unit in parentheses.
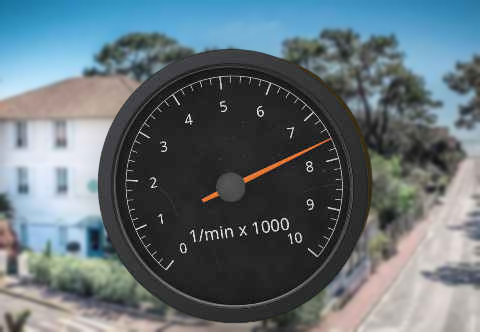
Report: 7600 (rpm)
